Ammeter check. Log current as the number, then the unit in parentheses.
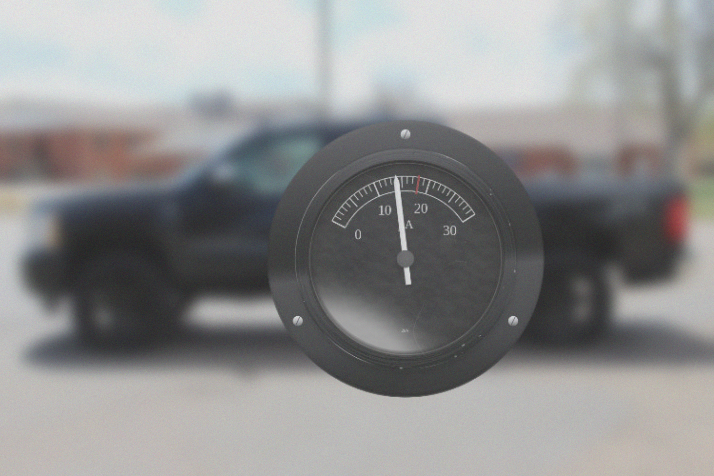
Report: 14 (µA)
